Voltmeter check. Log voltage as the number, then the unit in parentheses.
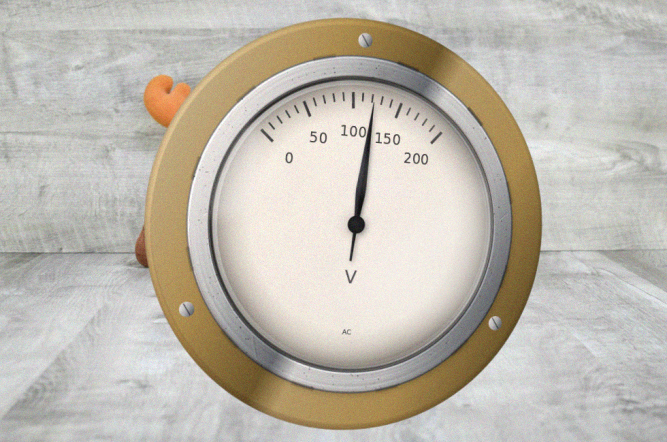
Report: 120 (V)
